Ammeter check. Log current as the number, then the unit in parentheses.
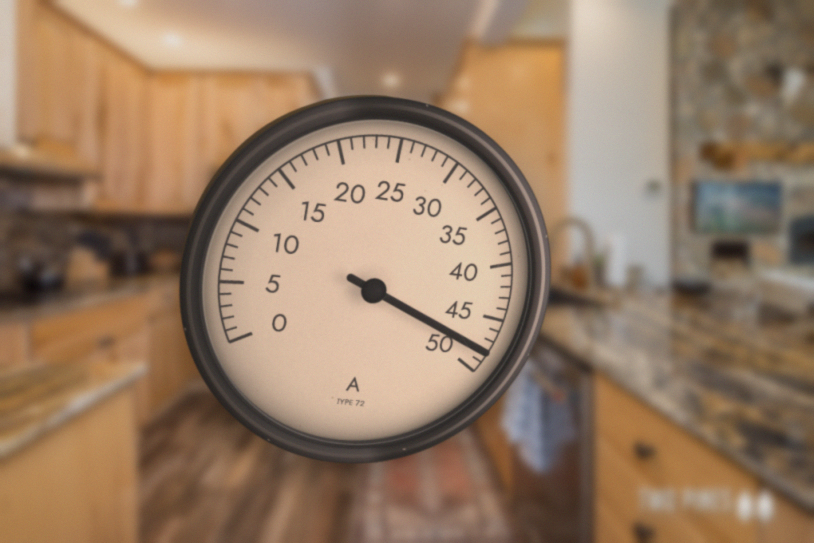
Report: 48 (A)
